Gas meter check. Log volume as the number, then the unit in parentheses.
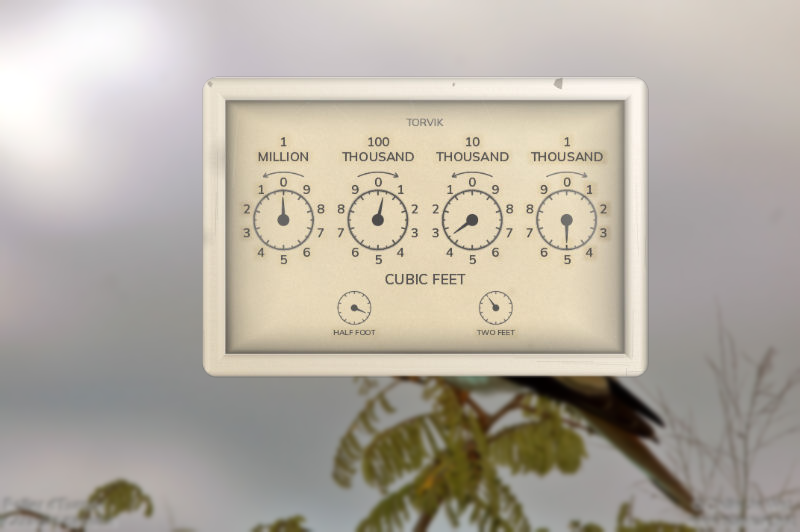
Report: 3500 (ft³)
